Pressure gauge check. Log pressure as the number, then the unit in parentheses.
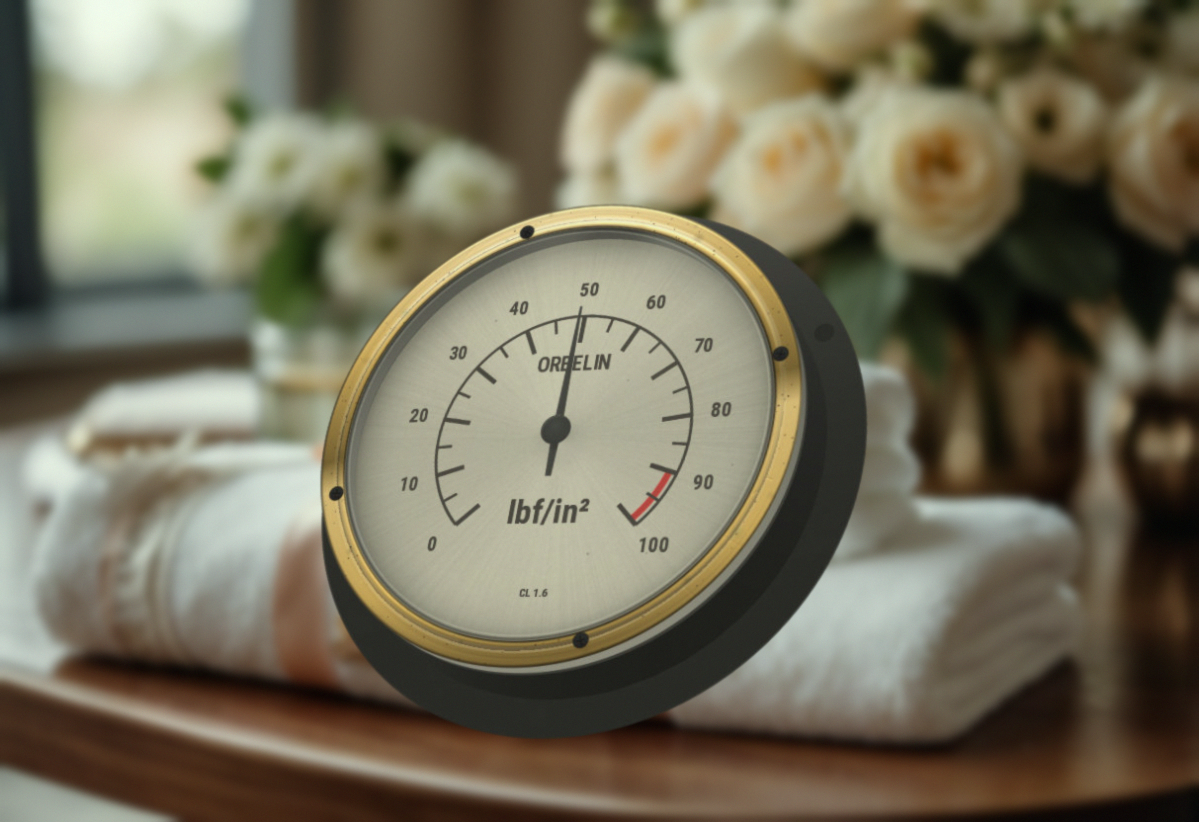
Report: 50 (psi)
